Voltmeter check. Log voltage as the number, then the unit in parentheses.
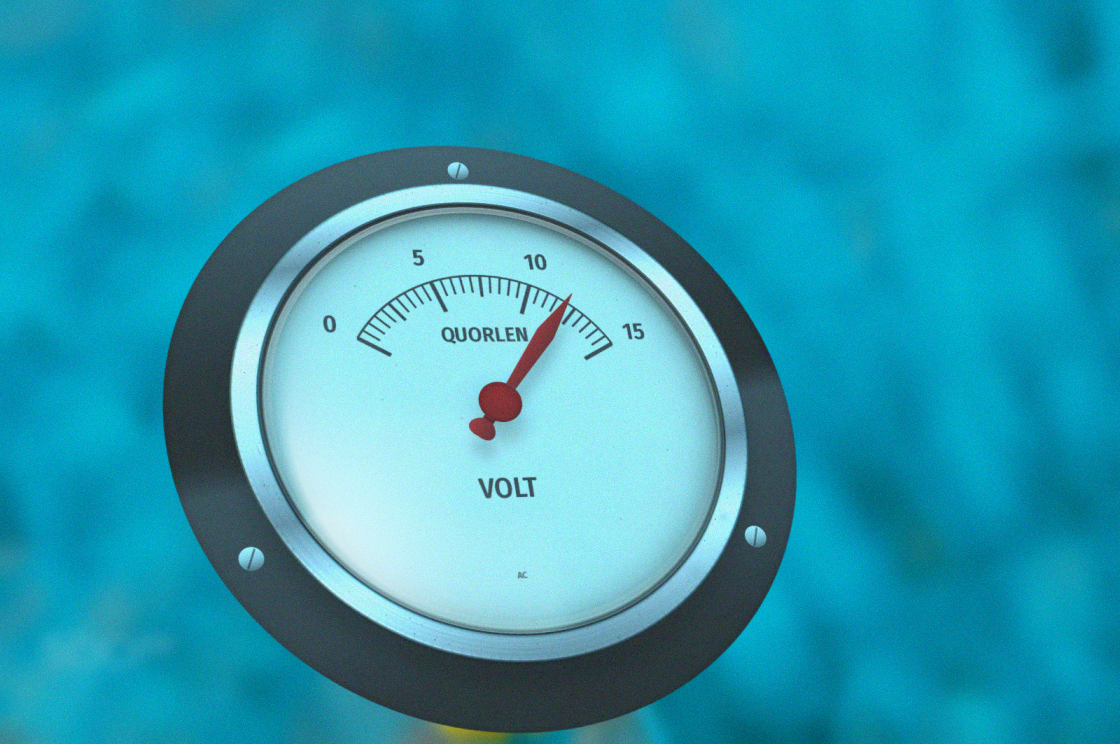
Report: 12 (V)
